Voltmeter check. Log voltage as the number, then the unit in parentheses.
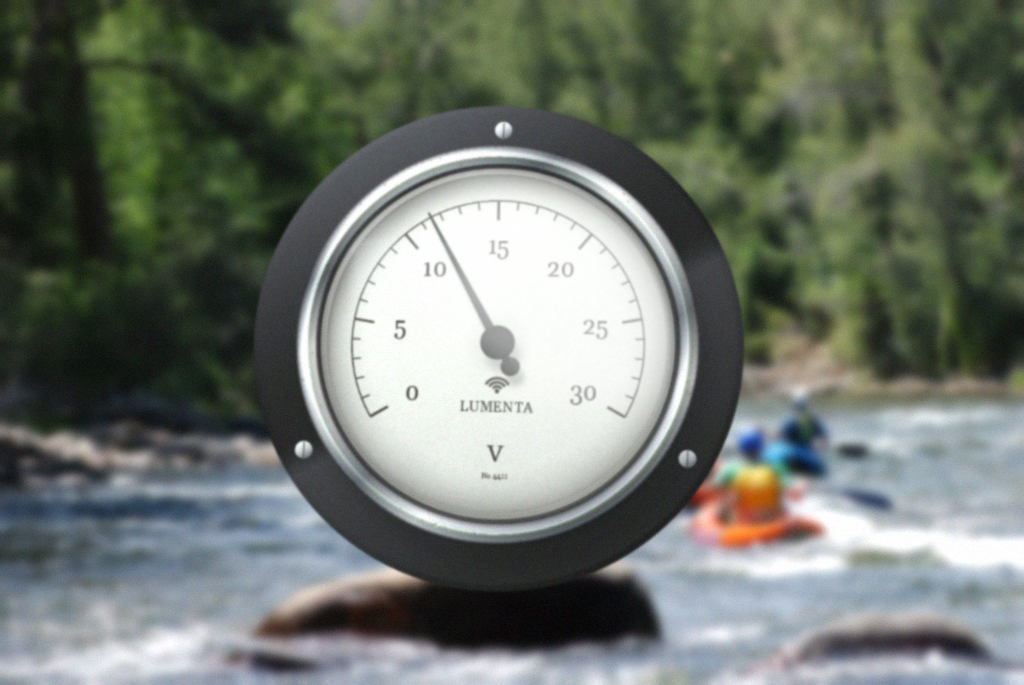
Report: 11.5 (V)
